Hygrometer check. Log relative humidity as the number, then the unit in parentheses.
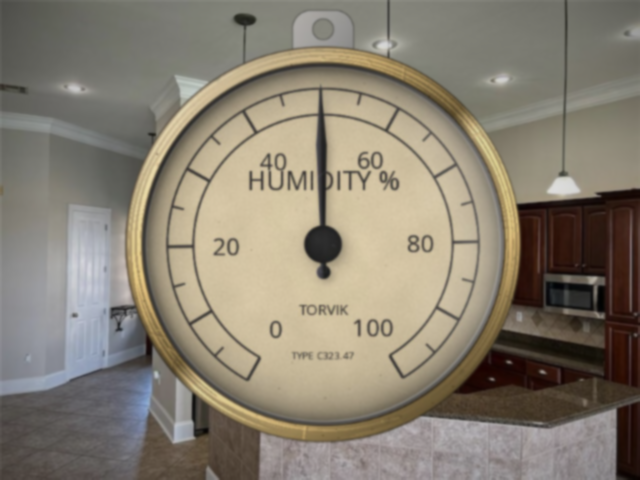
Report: 50 (%)
